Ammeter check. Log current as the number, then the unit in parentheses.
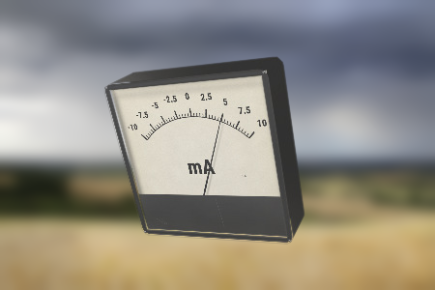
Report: 5 (mA)
